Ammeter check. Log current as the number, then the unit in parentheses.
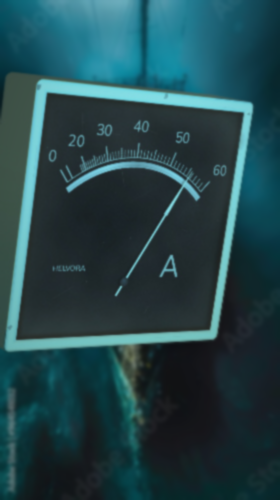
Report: 55 (A)
